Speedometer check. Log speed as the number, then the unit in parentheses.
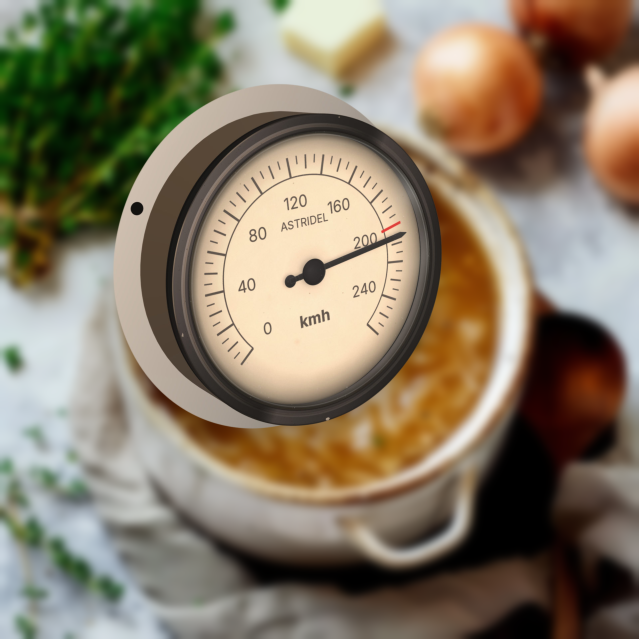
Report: 205 (km/h)
